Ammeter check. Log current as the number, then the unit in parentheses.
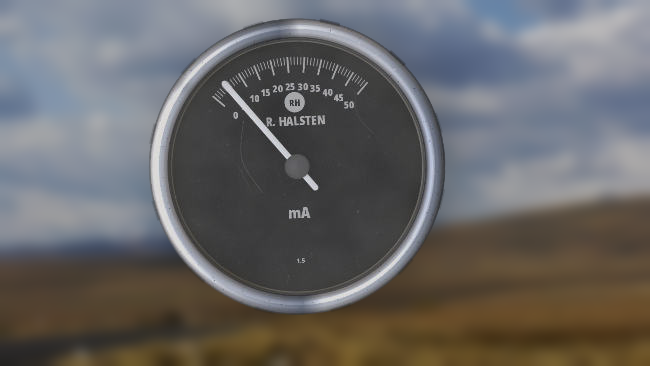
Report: 5 (mA)
